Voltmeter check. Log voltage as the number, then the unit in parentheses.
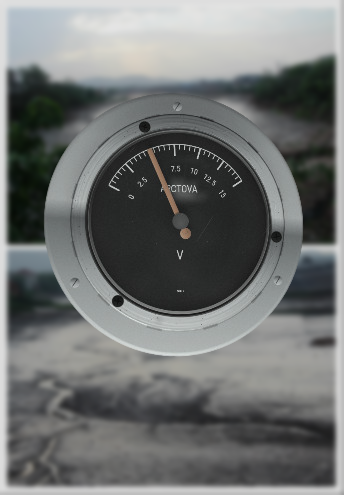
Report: 5 (V)
